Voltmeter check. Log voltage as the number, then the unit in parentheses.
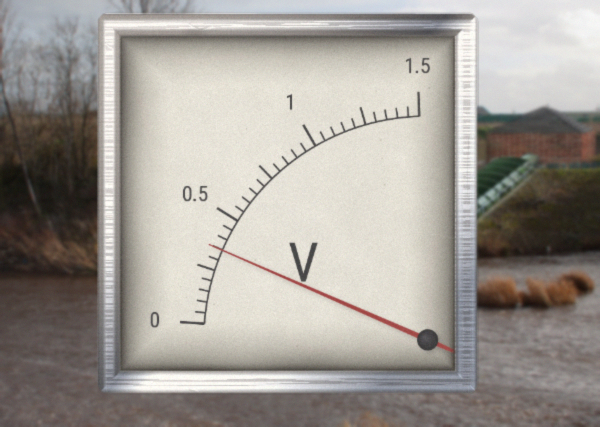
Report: 0.35 (V)
